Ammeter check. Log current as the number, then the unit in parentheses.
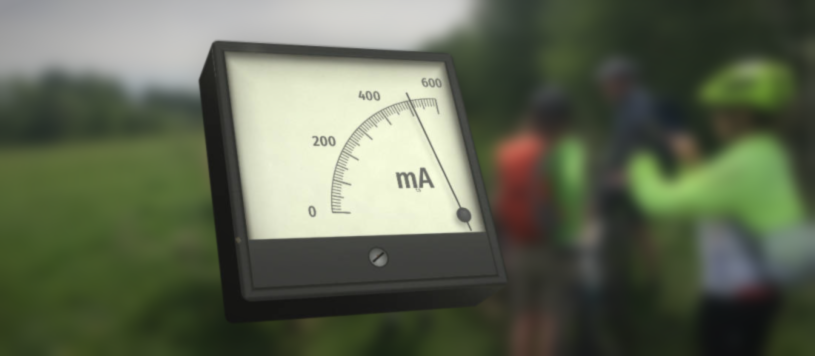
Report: 500 (mA)
